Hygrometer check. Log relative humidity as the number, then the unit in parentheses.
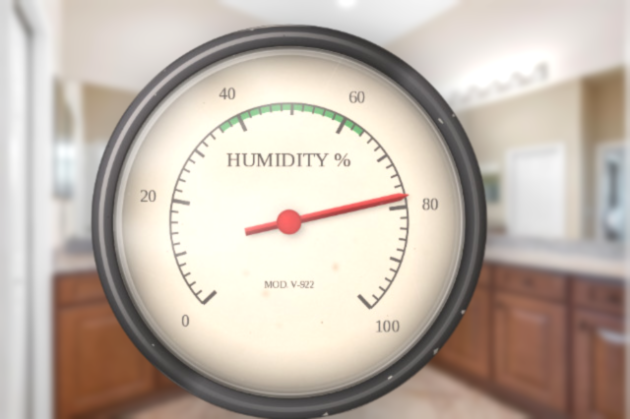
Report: 78 (%)
